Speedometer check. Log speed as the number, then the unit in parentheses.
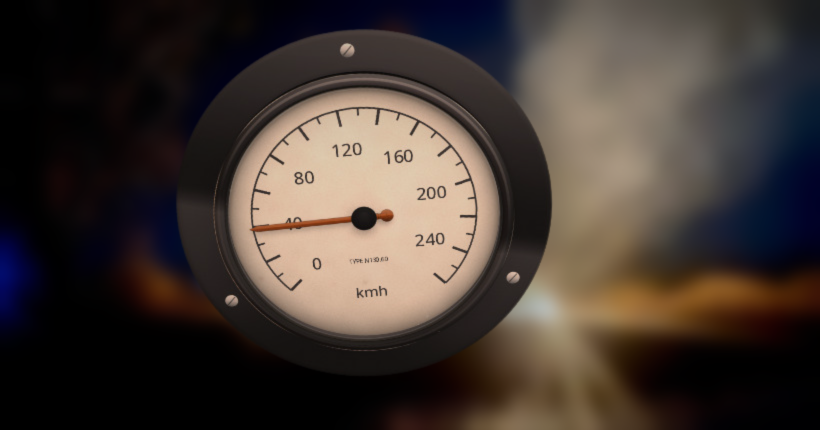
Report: 40 (km/h)
